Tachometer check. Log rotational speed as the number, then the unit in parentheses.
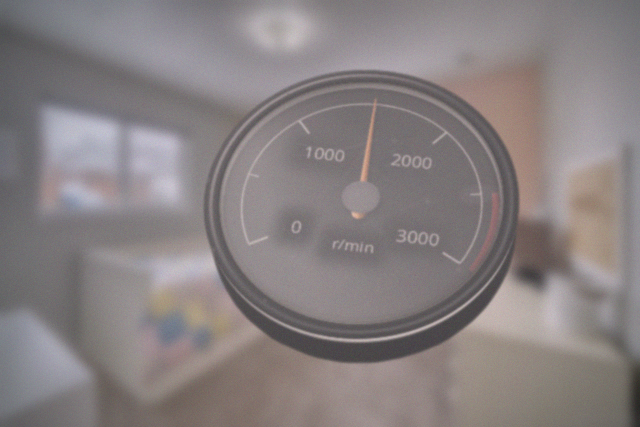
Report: 1500 (rpm)
